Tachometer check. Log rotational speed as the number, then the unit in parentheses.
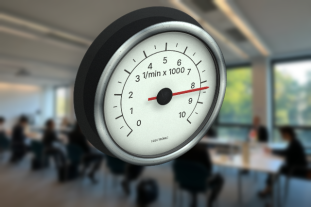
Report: 8250 (rpm)
